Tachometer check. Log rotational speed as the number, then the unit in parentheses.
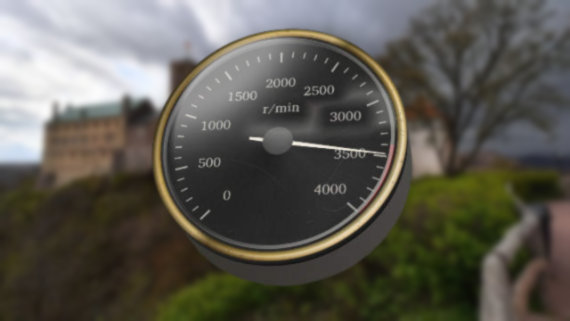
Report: 3500 (rpm)
